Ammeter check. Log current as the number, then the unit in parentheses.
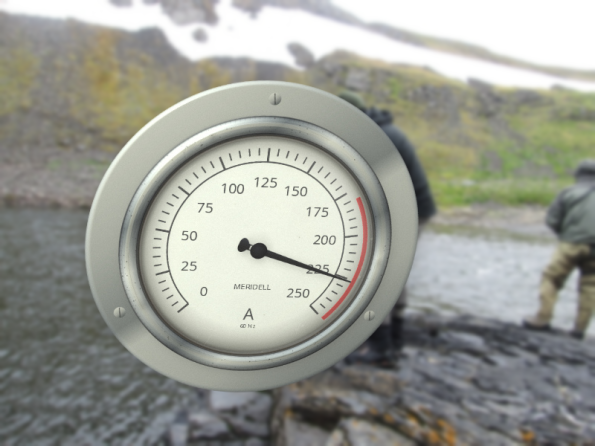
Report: 225 (A)
